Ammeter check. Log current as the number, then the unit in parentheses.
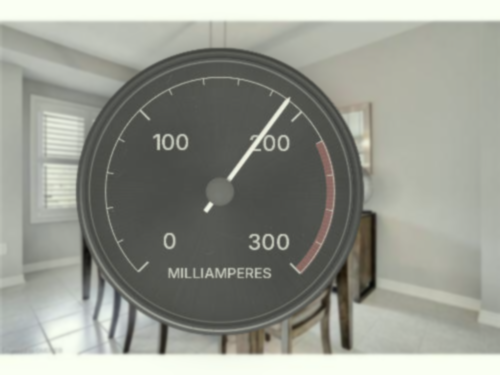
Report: 190 (mA)
